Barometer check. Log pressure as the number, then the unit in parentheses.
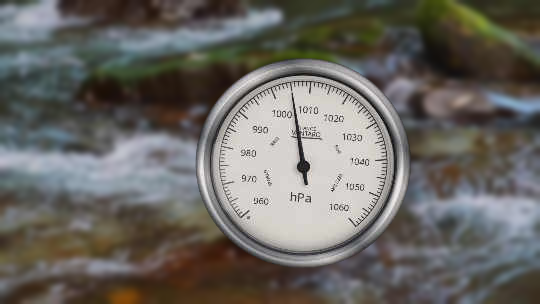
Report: 1005 (hPa)
